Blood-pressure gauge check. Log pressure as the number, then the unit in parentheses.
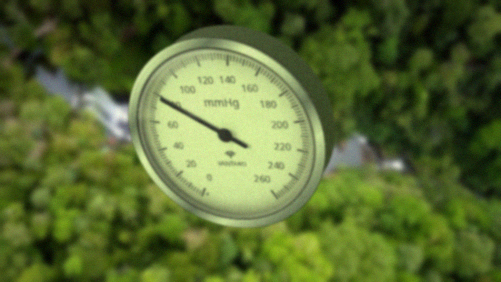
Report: 80 (mmHg)
